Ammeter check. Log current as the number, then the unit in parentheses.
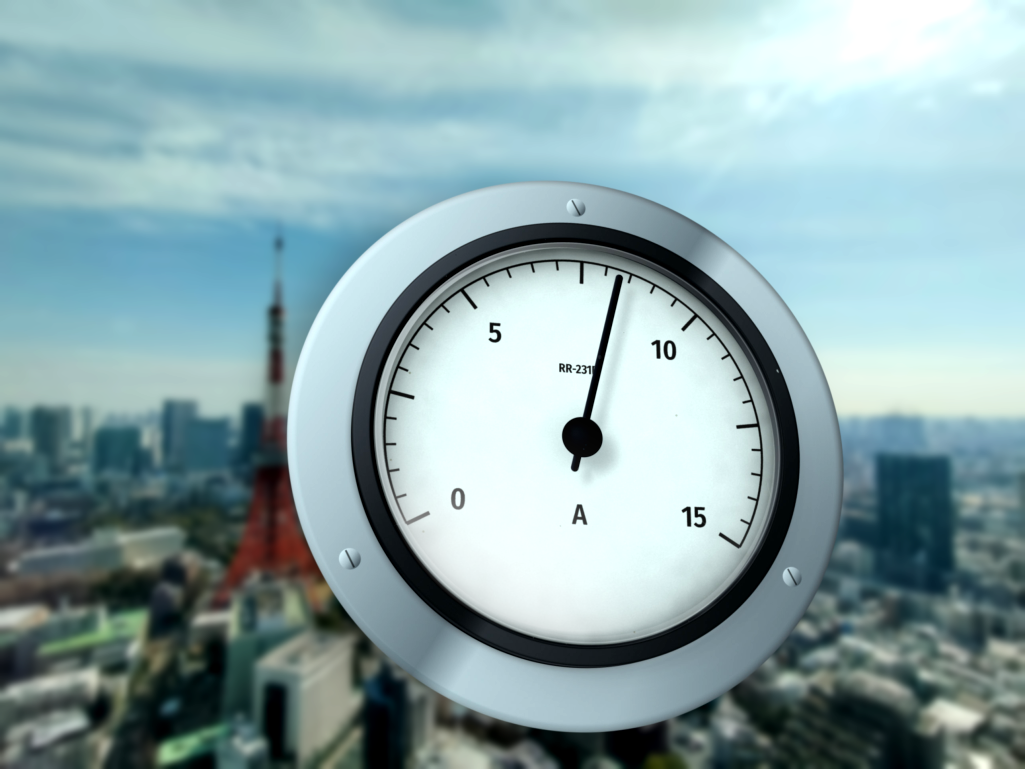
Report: 8.25 (A)
